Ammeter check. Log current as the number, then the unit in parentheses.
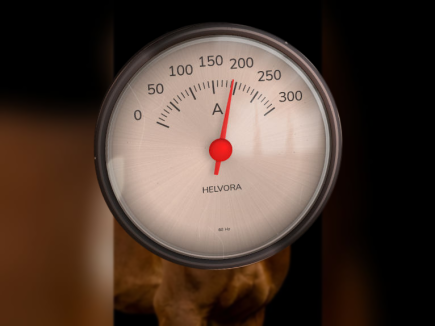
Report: 190 (A)
